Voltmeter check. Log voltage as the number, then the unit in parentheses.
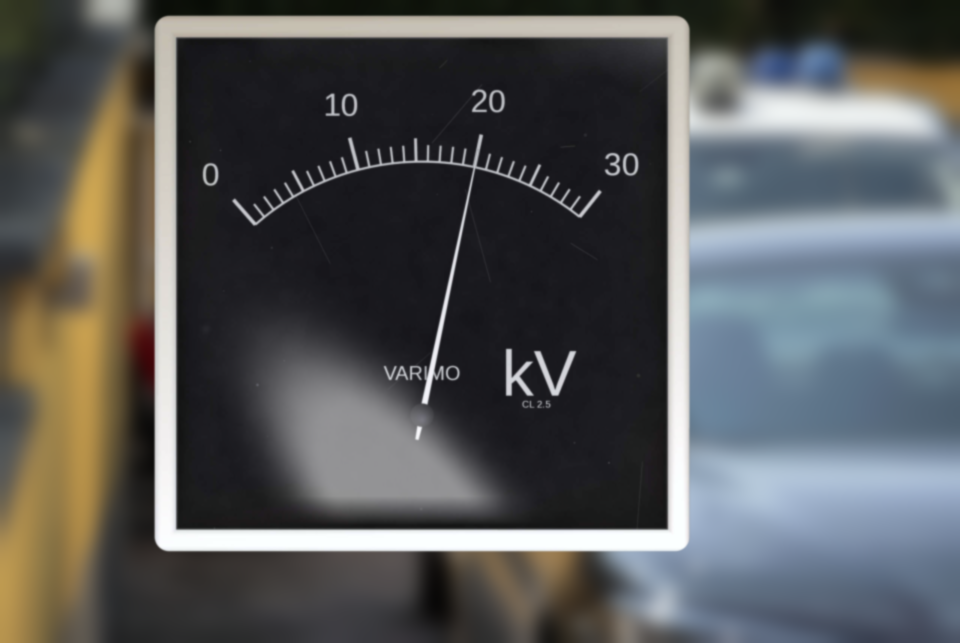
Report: 20 (kV)
